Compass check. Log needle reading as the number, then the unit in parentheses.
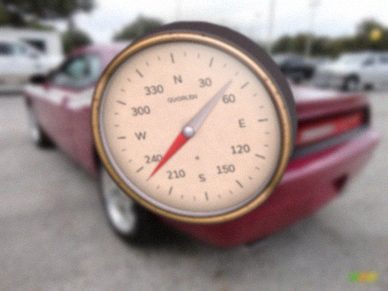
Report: 230 (°)
